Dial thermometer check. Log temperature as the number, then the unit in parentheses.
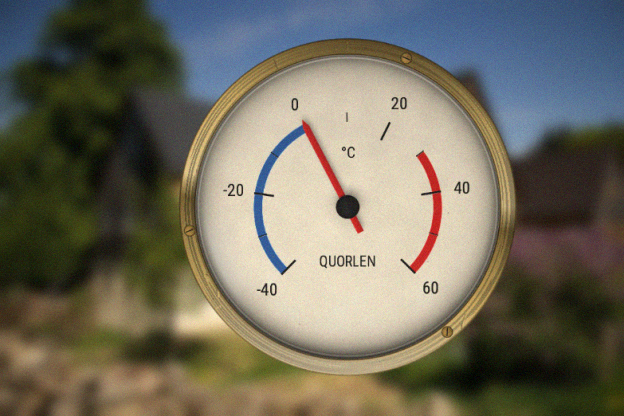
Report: 0 (°C)
